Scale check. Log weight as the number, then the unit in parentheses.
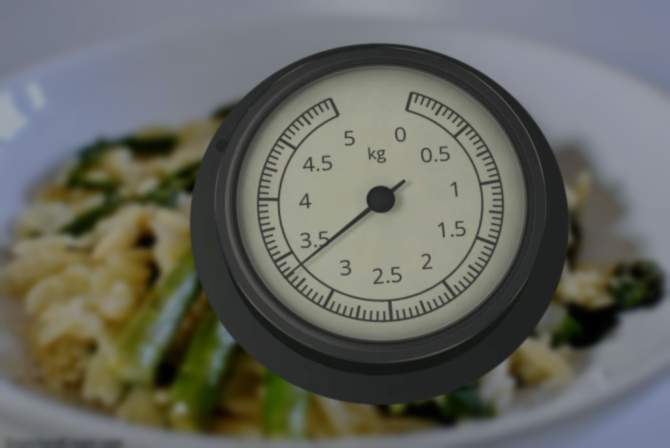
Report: 3.35 (kg)
